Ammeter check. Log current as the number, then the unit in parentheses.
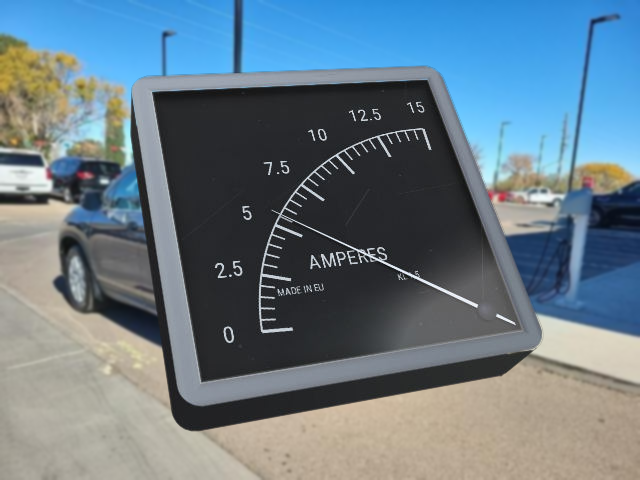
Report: 5.5 (A)
